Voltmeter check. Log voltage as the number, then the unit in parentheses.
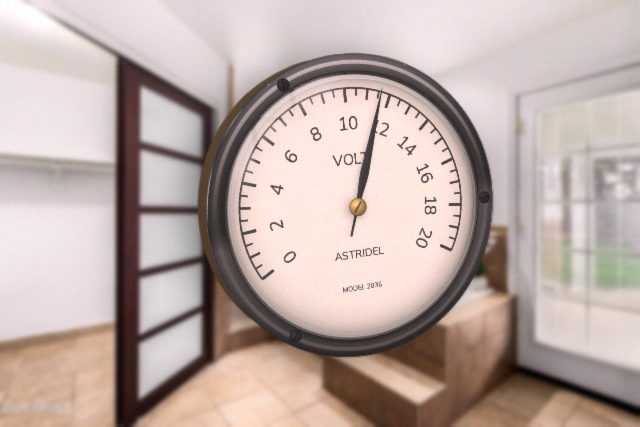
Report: 11.5 (V)
